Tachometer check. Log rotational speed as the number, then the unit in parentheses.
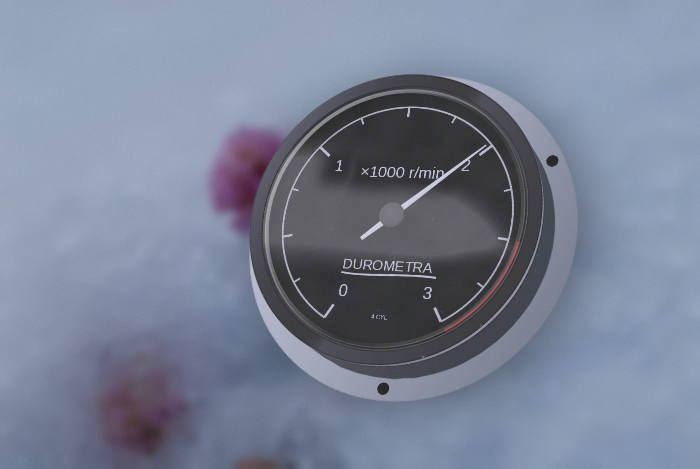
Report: 2000 (rpm)
